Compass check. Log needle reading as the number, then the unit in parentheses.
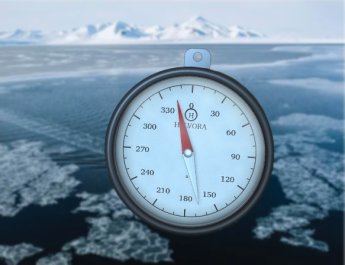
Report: 345 (°)
